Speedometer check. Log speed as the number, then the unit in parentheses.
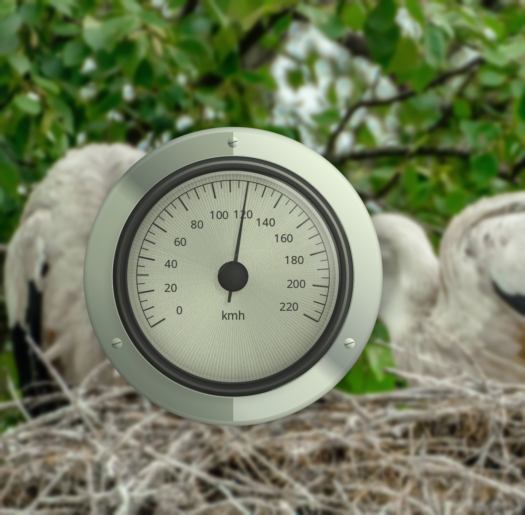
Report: 120 (km/h)
